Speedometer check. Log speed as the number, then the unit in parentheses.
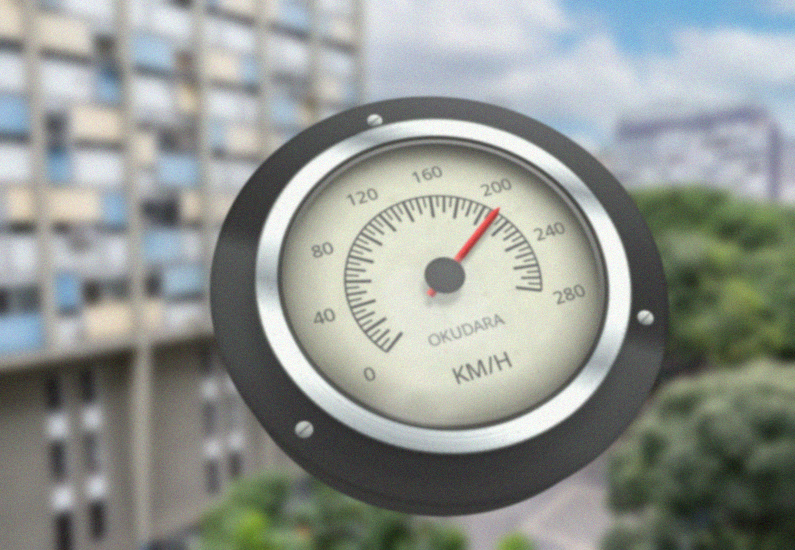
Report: 210 (km/h)
